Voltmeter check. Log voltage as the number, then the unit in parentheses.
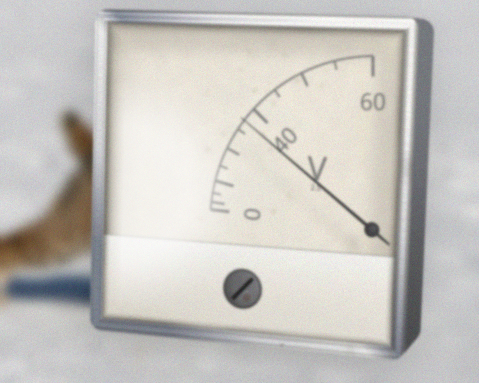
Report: 37.5 (V)
